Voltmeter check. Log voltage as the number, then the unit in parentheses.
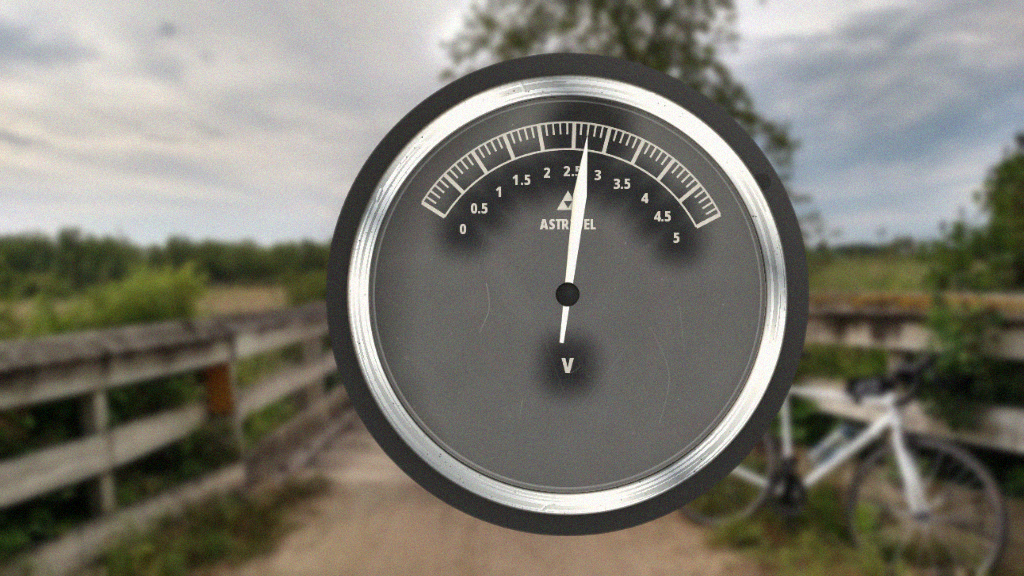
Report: 2.7 (V)
